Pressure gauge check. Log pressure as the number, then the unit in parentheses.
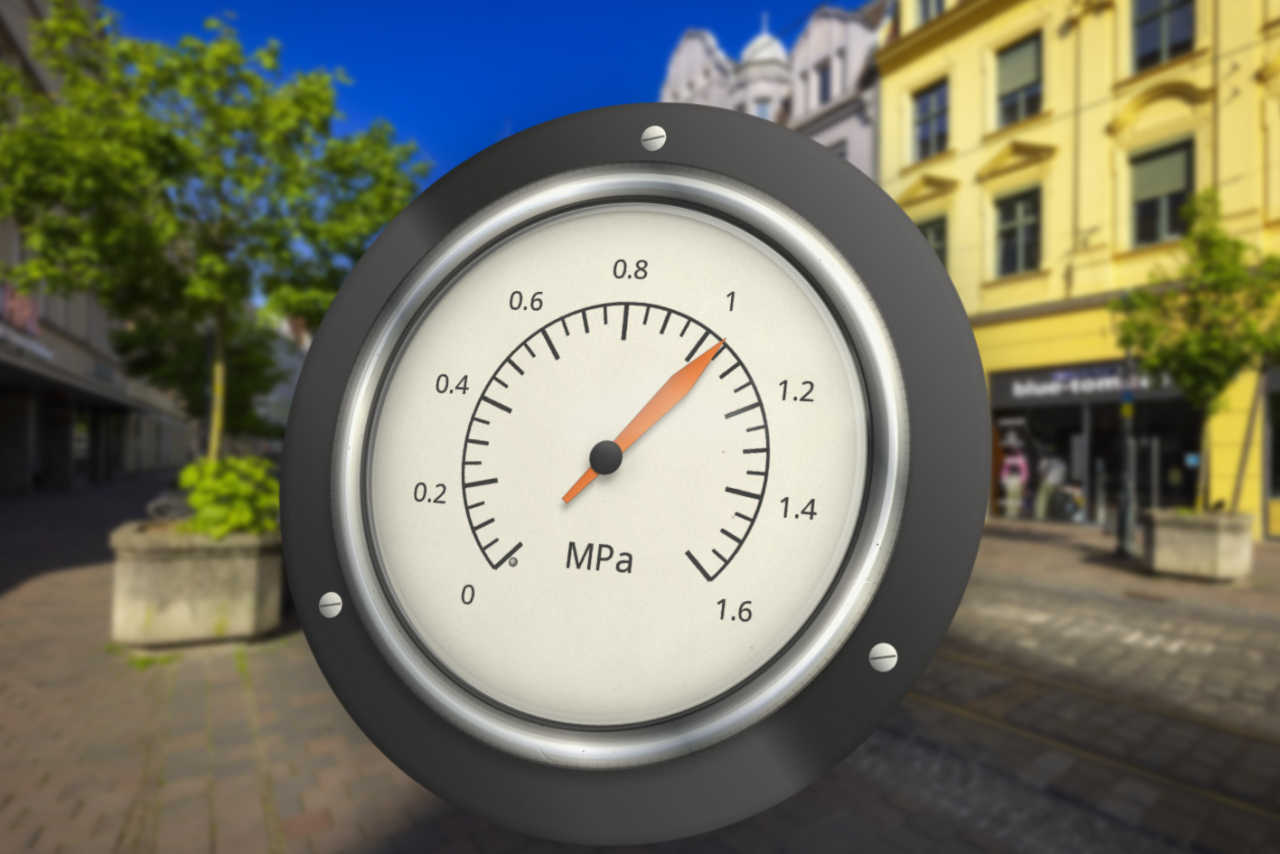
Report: 1.05 (MPa)
